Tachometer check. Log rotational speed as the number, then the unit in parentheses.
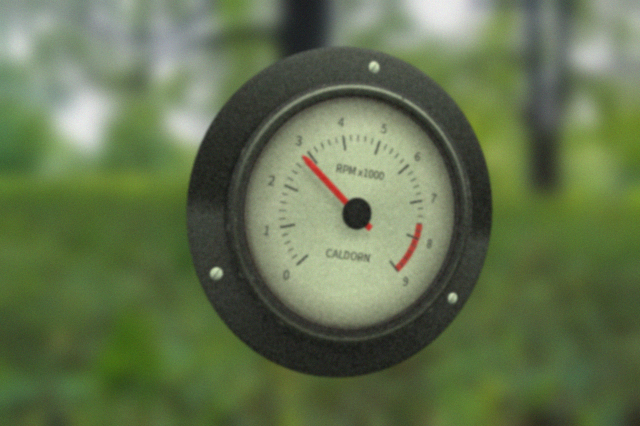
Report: 2800 (rpm)
